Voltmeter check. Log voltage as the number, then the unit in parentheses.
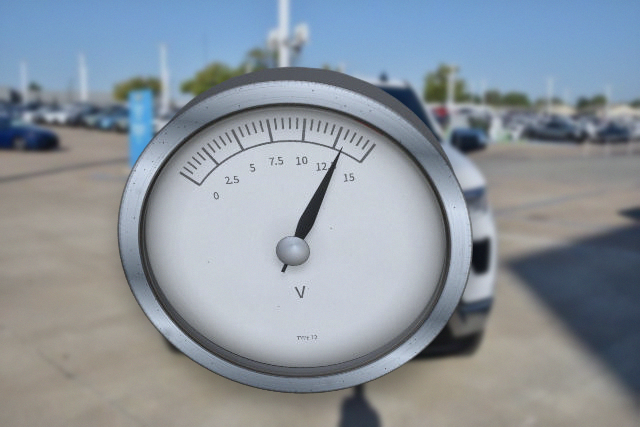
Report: 13 (V)
